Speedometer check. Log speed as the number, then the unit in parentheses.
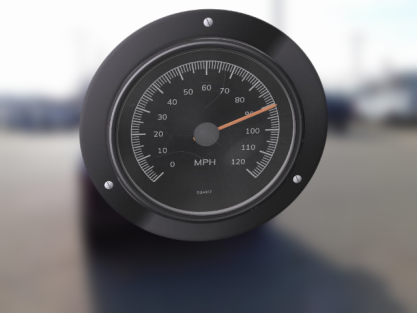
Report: 90 (mph)
